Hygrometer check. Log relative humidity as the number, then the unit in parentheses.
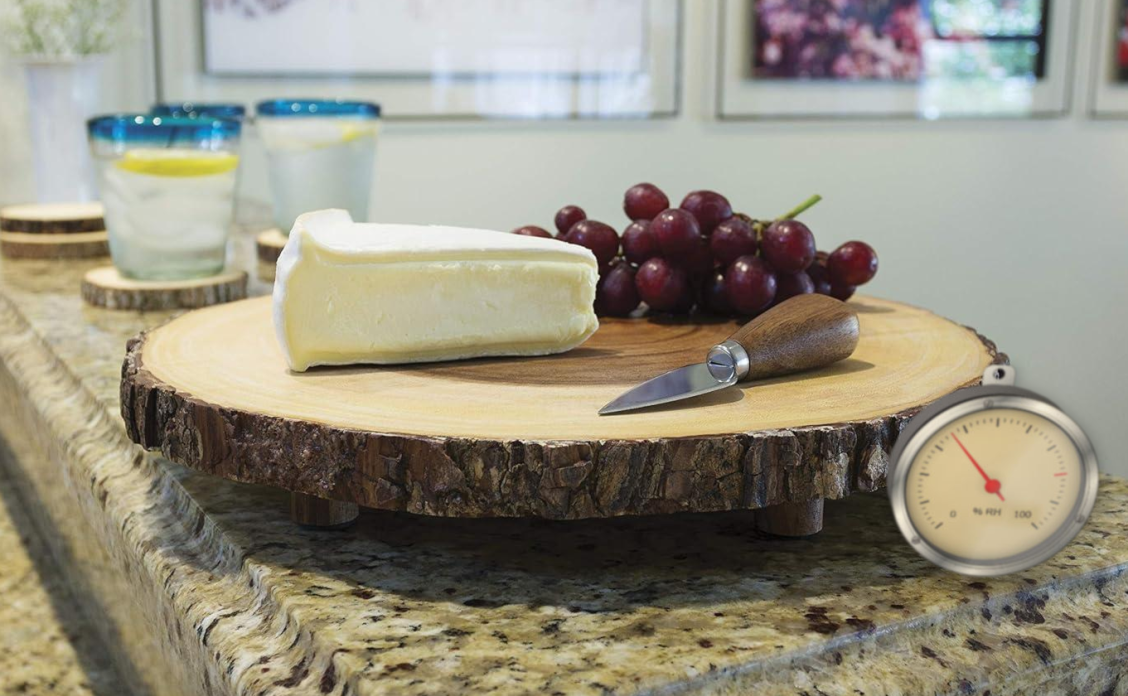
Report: 36 (%)
